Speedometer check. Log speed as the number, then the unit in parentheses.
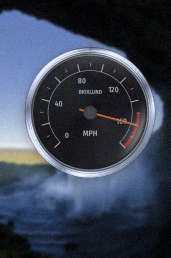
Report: 160 (mph)
